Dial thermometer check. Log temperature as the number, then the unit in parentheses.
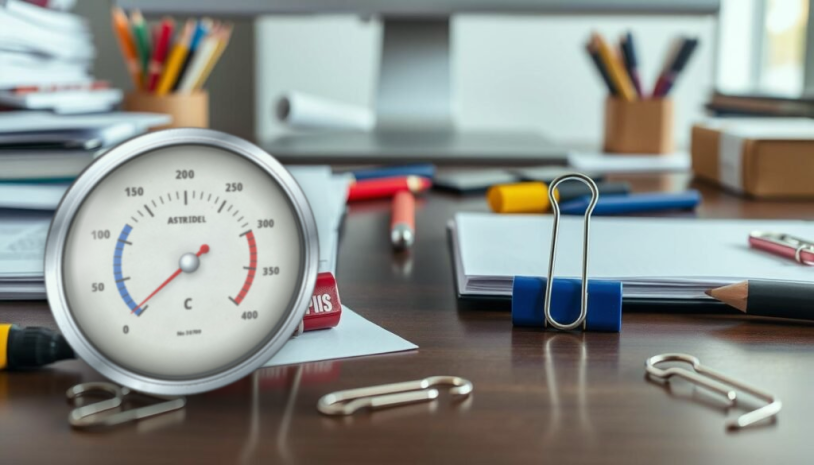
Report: 10 (°C)
